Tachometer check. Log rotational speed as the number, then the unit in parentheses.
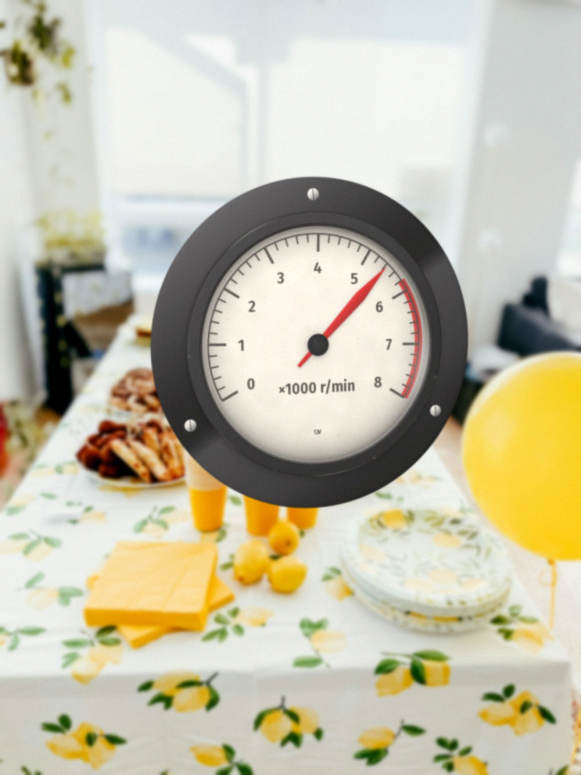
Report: 5400 (rpm)
